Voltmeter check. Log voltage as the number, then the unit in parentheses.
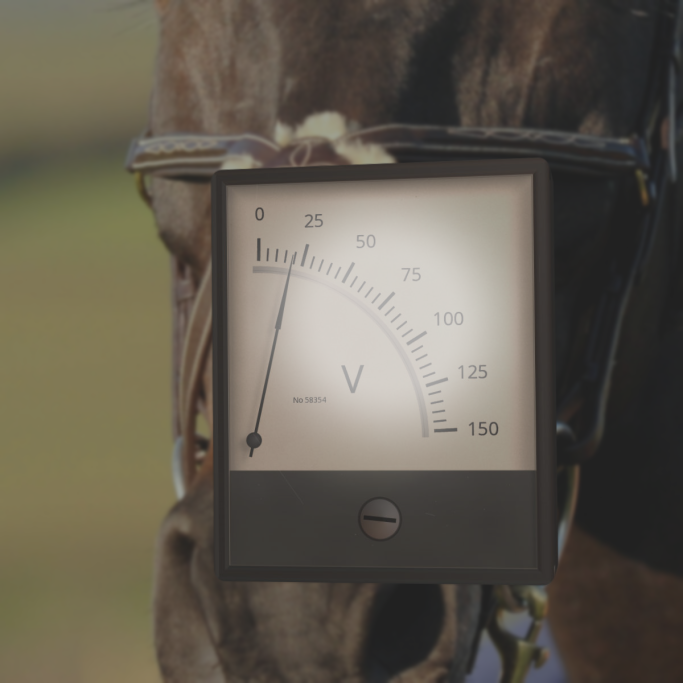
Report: 20 (V)
